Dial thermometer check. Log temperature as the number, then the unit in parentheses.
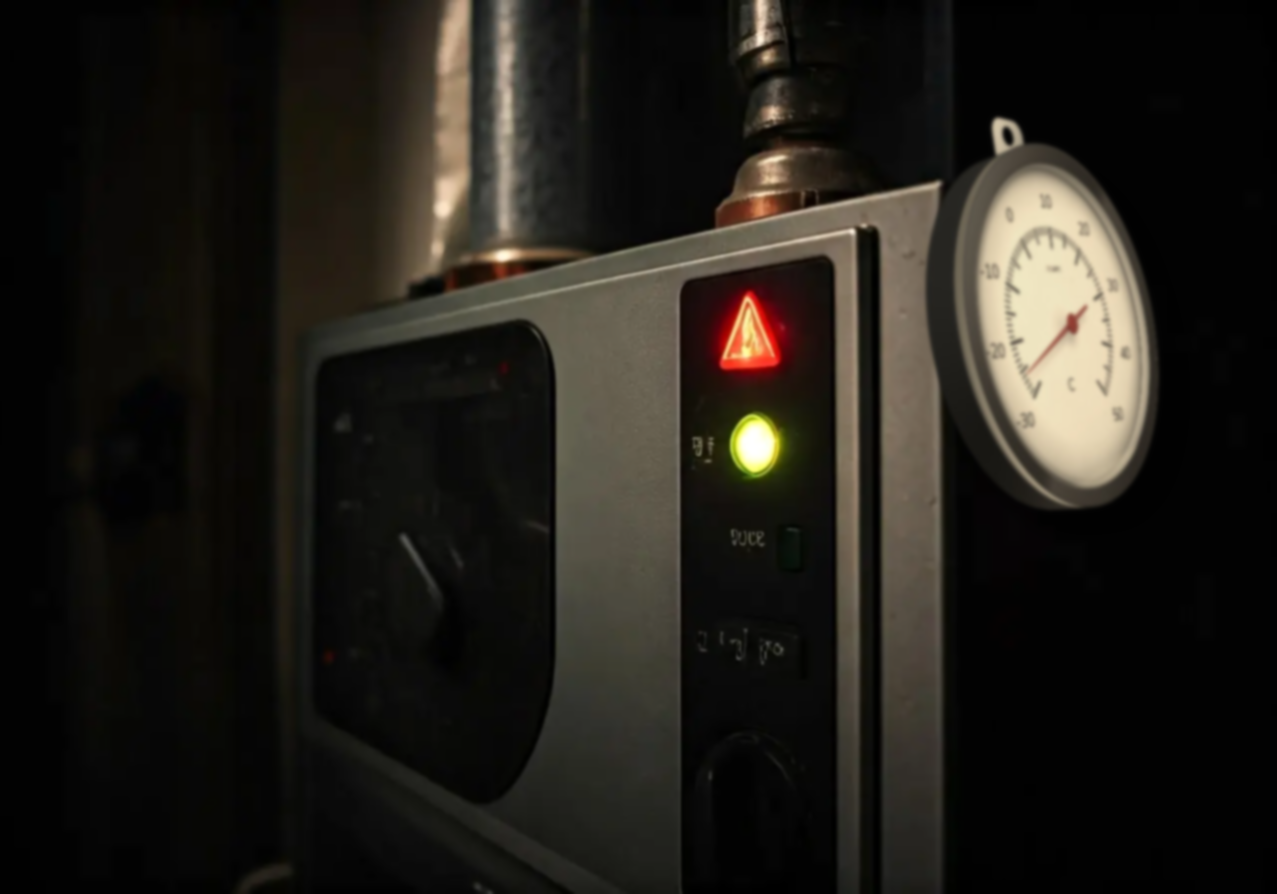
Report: -25 (°C)
